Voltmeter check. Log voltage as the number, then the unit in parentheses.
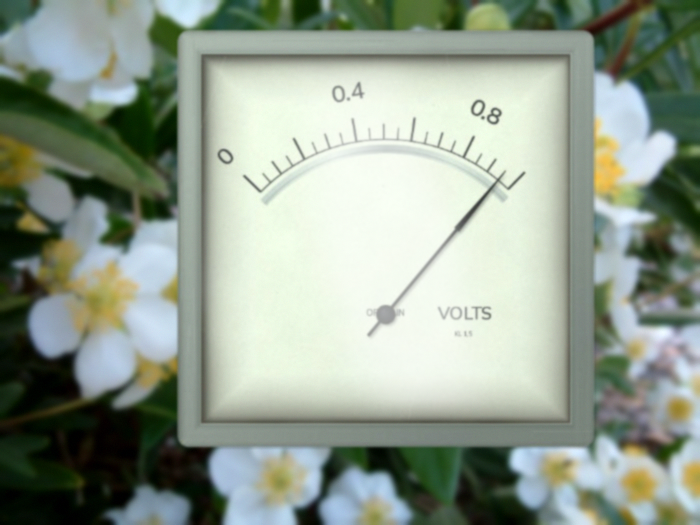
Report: 0.95 (V)
